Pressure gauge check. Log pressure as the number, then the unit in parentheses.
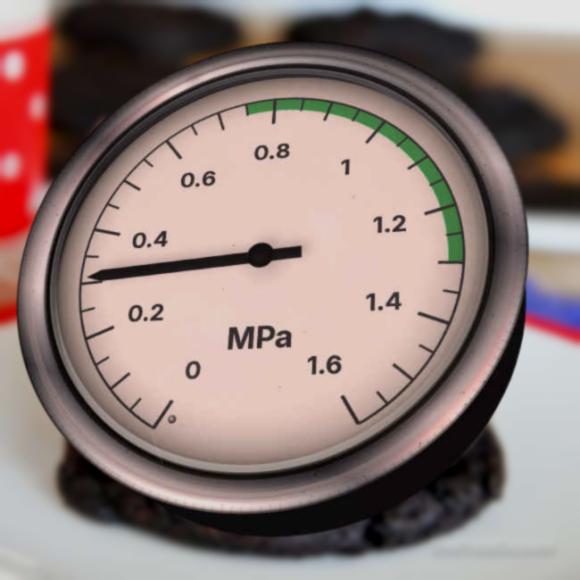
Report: 0.3 (MPa)
